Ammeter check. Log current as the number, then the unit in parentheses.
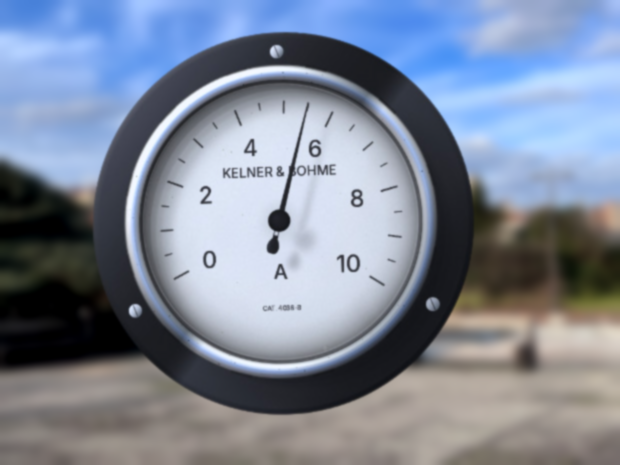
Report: 5.5 (A)
